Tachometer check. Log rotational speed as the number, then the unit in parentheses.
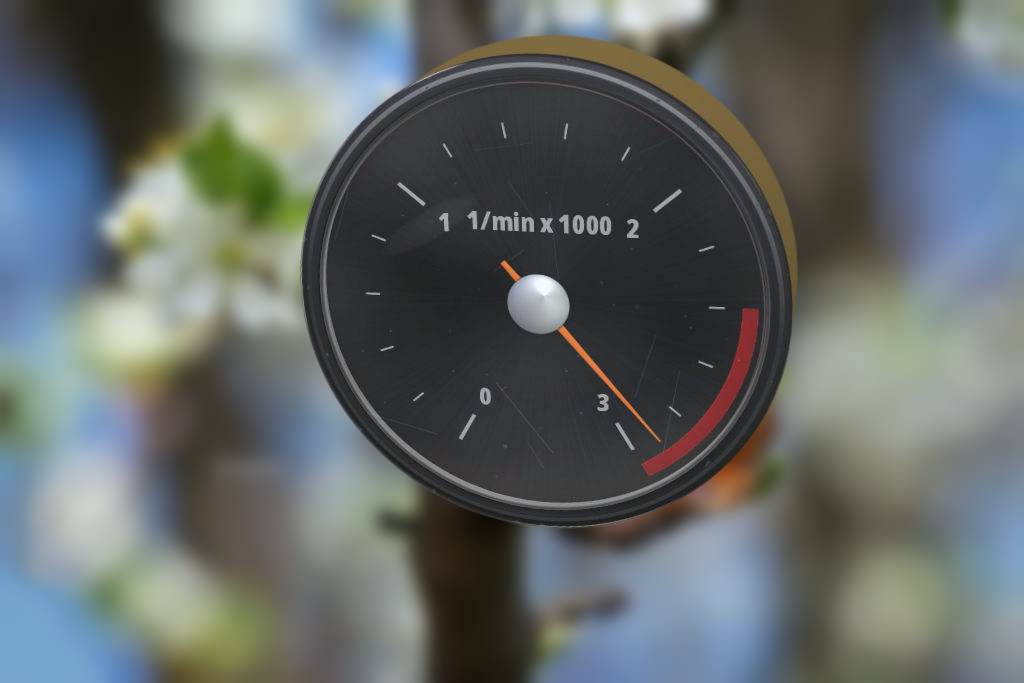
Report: 2900 (rpm)
